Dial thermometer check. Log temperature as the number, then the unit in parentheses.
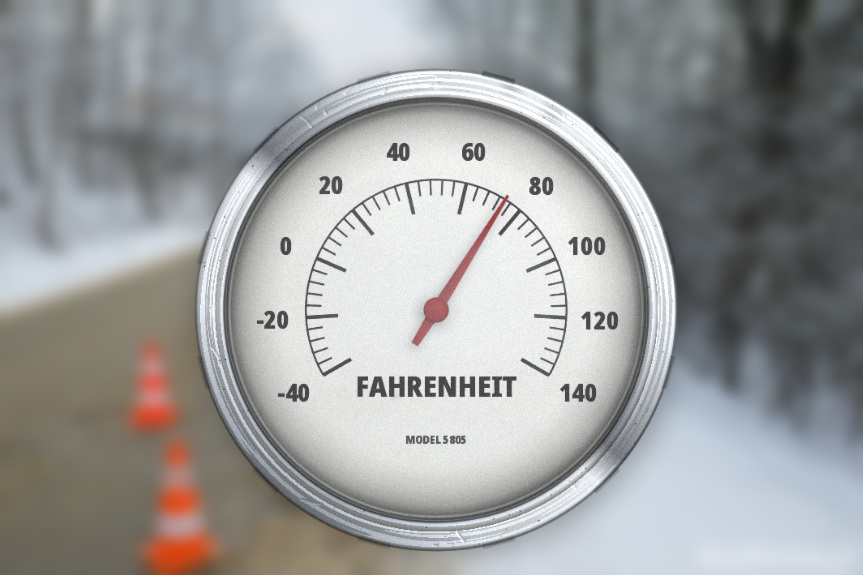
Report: 74 (°F)
